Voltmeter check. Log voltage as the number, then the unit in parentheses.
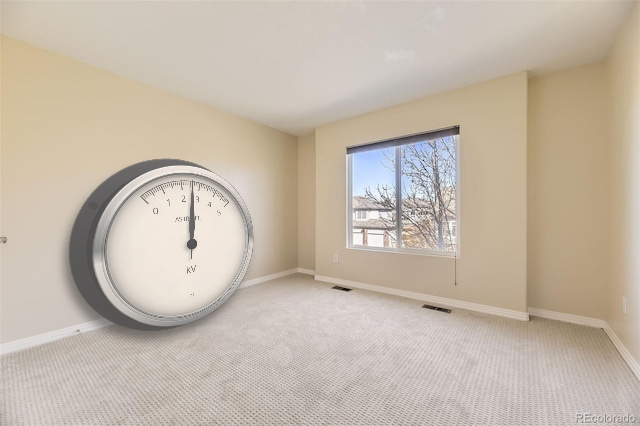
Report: 2.5 (kV)
